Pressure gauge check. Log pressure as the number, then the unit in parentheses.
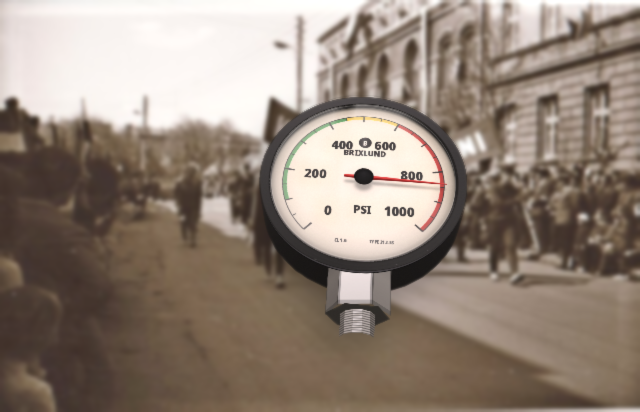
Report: 850 (psi)
